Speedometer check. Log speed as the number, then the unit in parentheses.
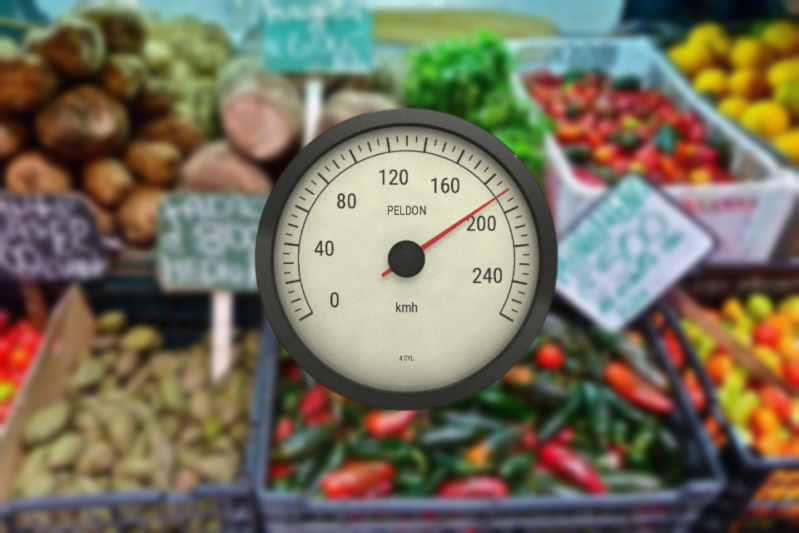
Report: 190 (km/h)
